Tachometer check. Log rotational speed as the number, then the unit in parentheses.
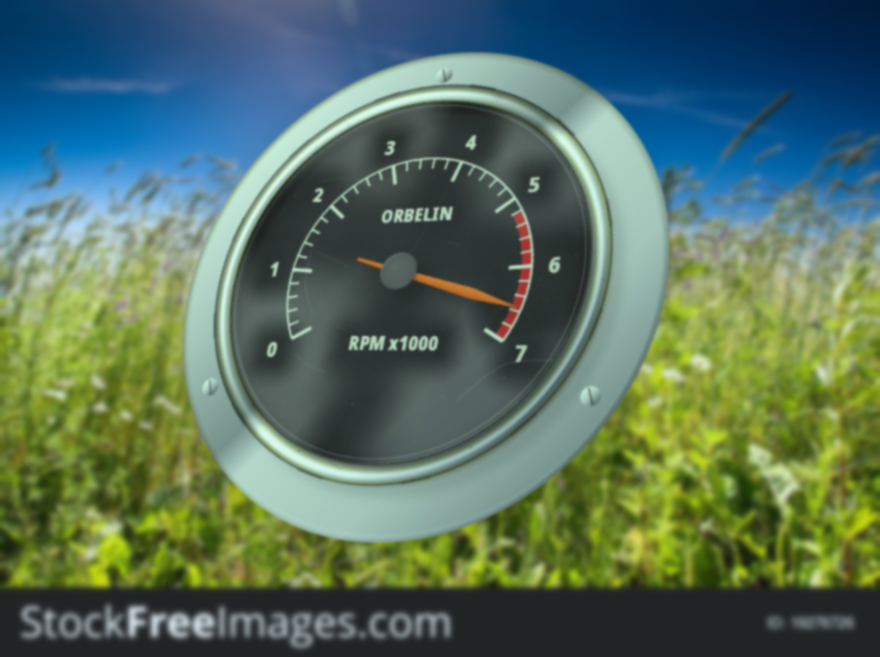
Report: 6600 (rpm)
